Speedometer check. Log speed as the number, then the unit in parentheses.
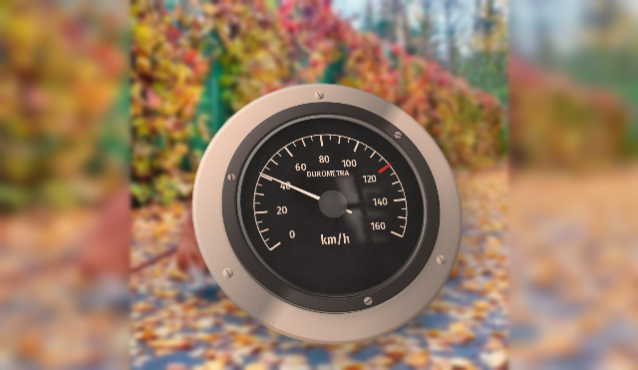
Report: 40 (km/h)
